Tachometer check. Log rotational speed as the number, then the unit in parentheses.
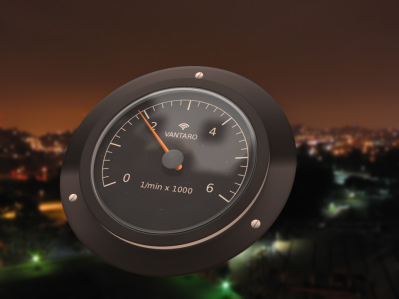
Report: 1900 (rpm)
